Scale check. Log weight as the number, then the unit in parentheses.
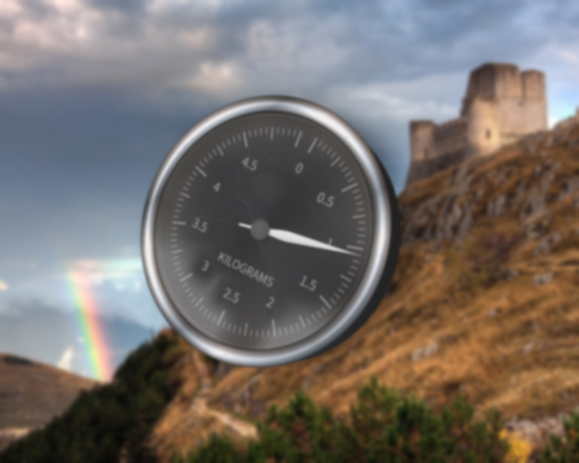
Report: 1.05 (kg)
